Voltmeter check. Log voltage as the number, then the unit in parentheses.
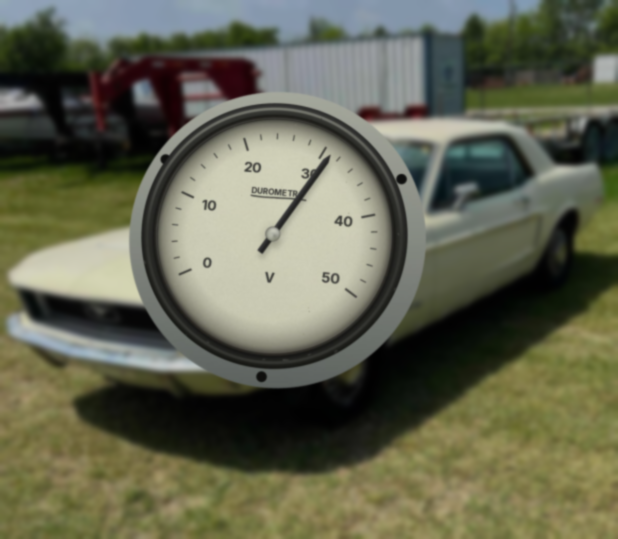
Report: 31 (V)
